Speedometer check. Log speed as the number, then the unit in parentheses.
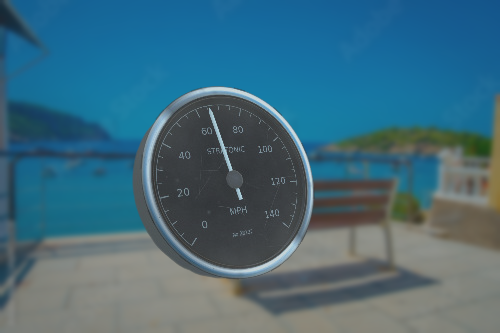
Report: 65 (mph)
